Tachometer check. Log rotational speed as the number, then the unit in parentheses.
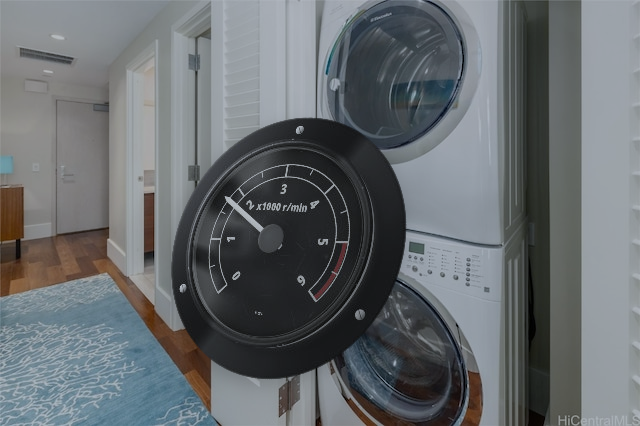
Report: 1750 (rpm)
